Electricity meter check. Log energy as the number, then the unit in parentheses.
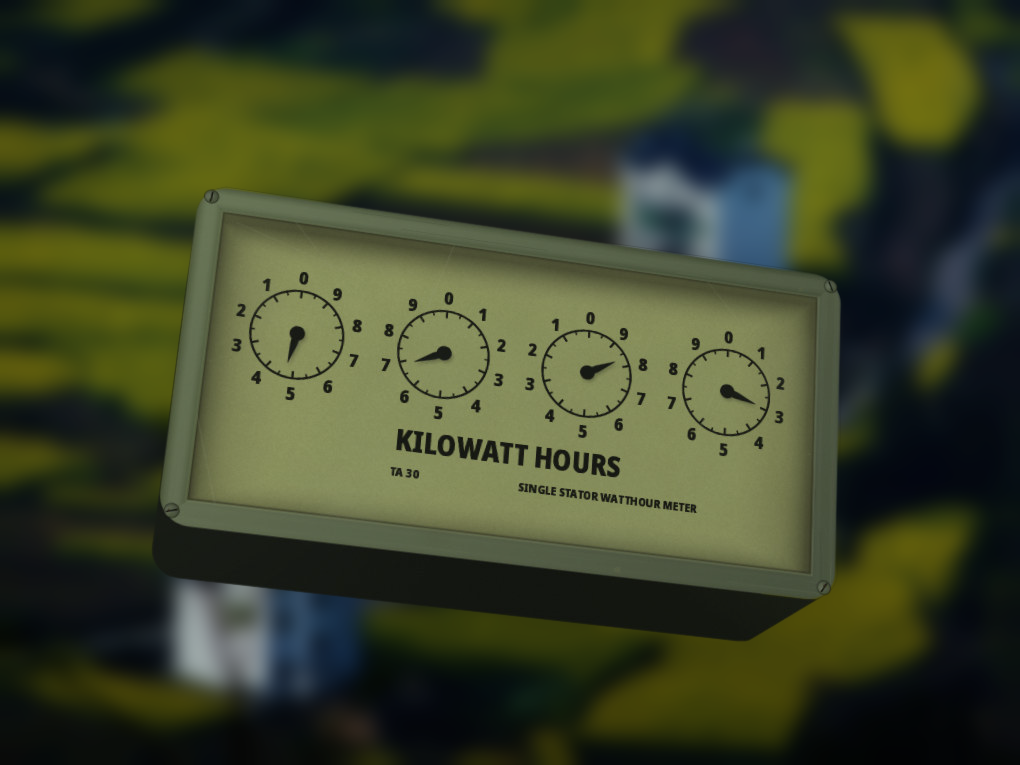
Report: 4683 (kWh)
